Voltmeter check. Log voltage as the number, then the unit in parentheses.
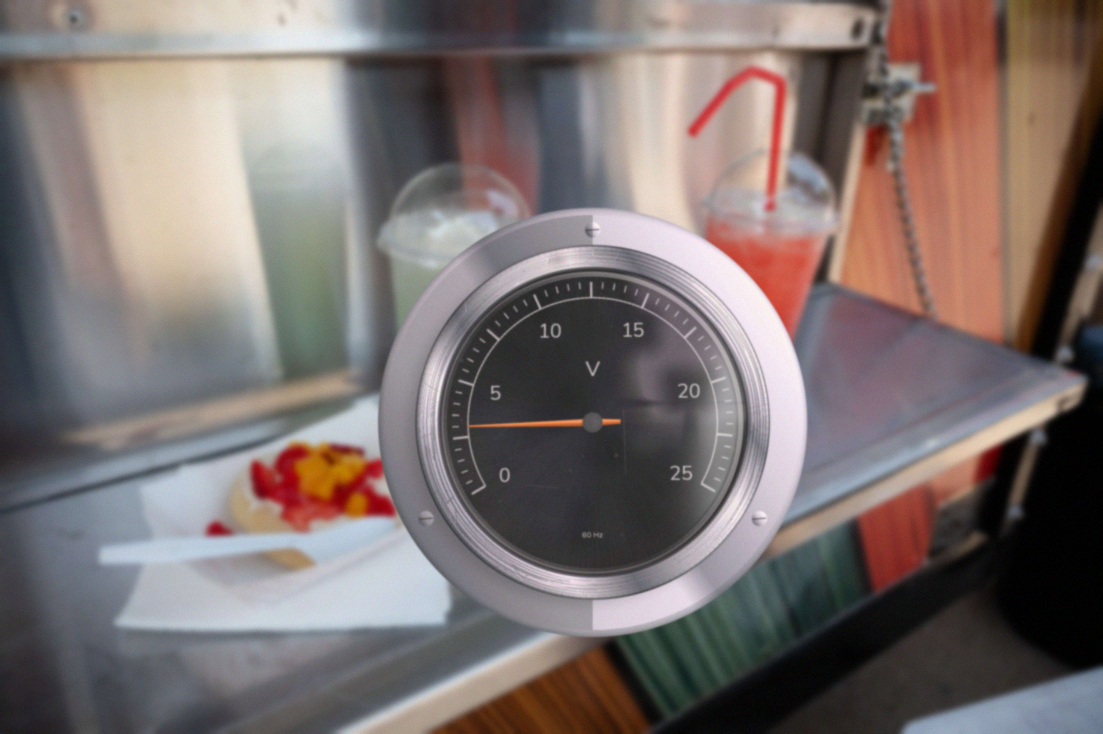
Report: 3 (V)
